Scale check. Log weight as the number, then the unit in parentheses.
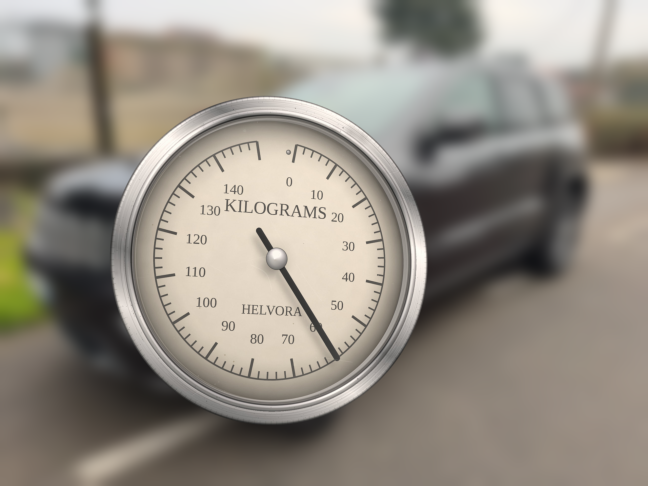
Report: 60 (kg)
